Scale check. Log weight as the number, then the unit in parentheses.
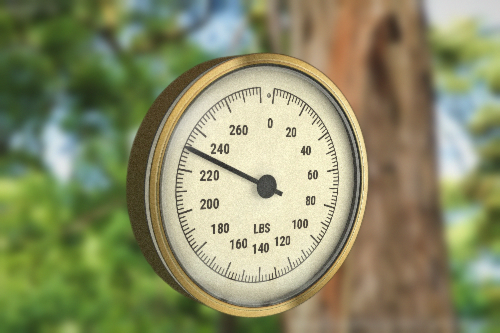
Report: 230 (lb)
